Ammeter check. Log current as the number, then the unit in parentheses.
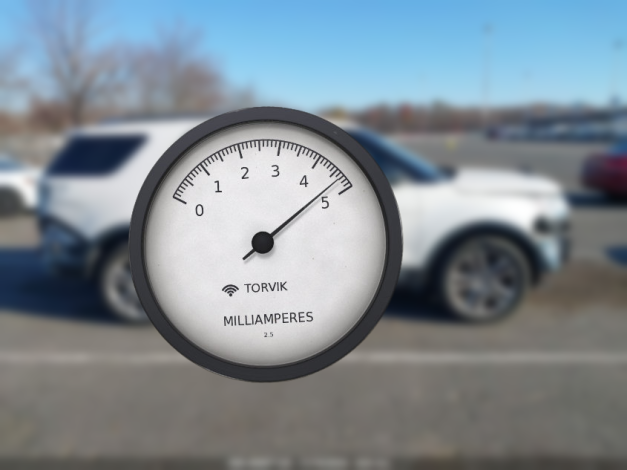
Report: 4.7 (mA)
